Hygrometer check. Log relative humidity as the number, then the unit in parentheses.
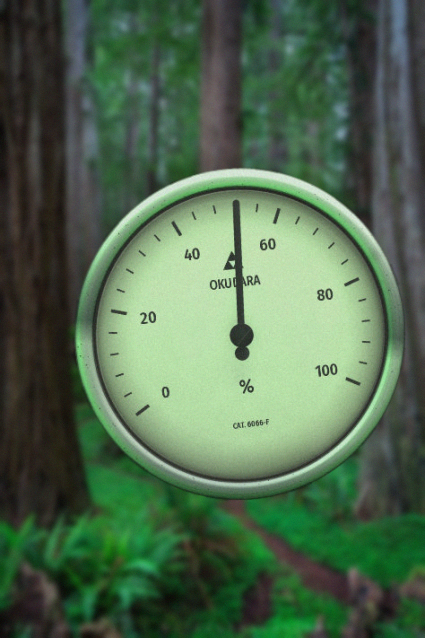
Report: 52 (%)
